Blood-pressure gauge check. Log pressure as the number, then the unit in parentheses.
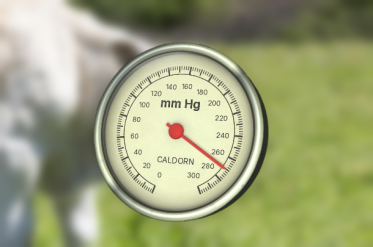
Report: 270 (mmHg)
